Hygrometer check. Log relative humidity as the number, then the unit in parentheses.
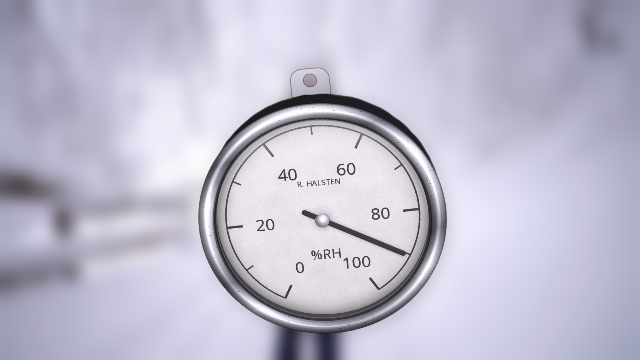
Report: 90 (%)
